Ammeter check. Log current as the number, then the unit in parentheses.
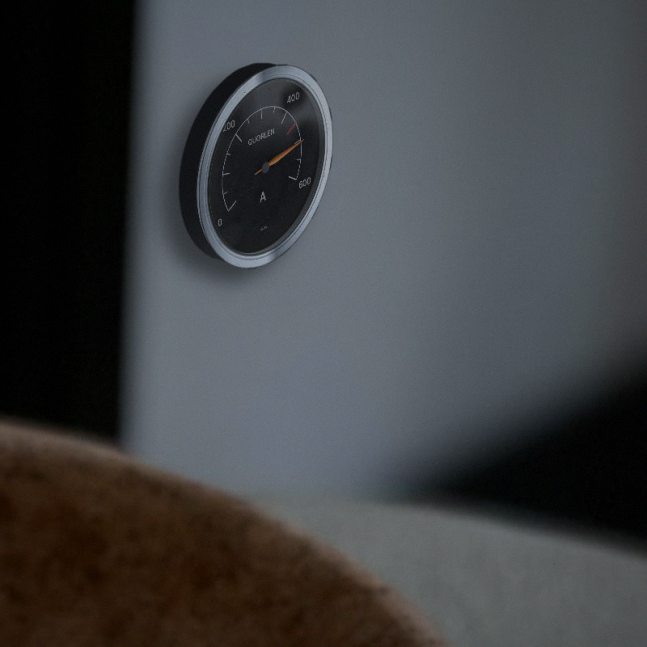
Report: 500 (A)
